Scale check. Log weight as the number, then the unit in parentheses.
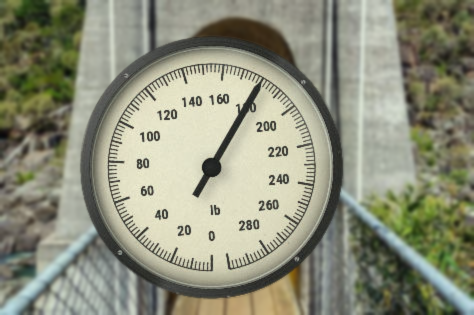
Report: 180 (lb)
